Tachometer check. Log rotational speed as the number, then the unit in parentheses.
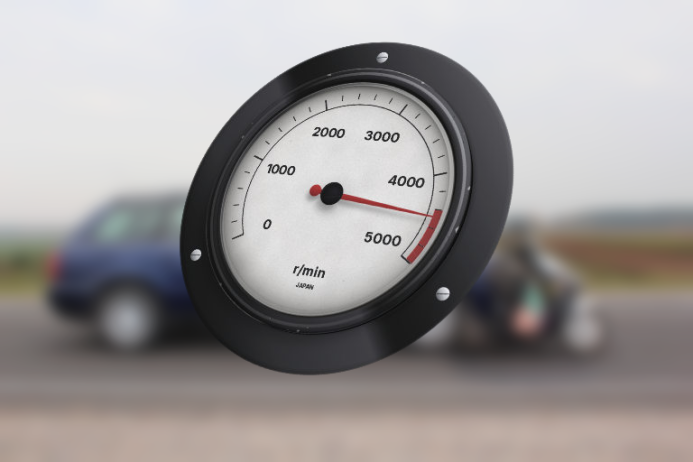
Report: 4500 (rpm)
